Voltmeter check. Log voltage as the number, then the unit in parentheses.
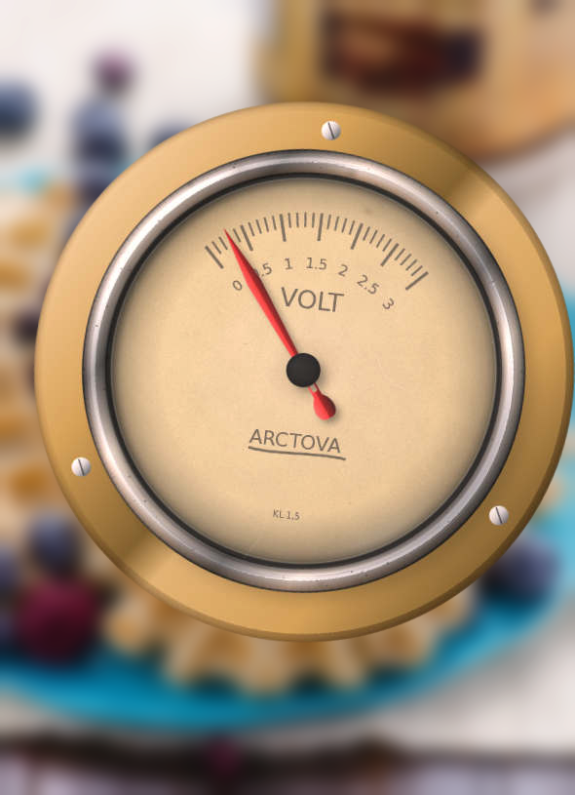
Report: 0.3 (V)
